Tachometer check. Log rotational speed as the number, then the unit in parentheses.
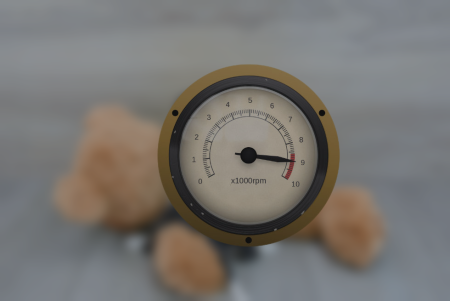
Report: 9000 (rpm)
